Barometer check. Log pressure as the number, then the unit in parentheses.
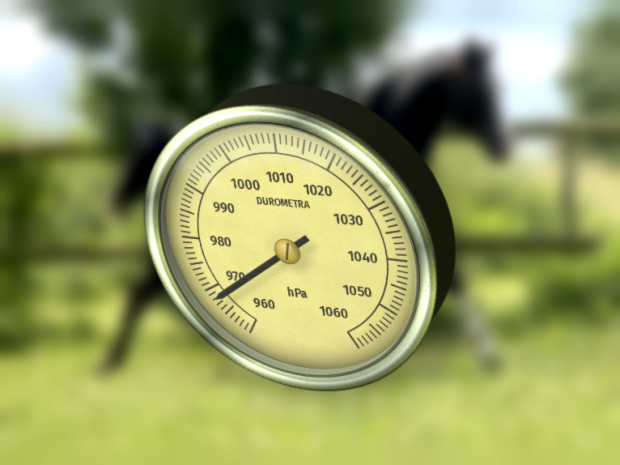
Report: 968 (hPa)
